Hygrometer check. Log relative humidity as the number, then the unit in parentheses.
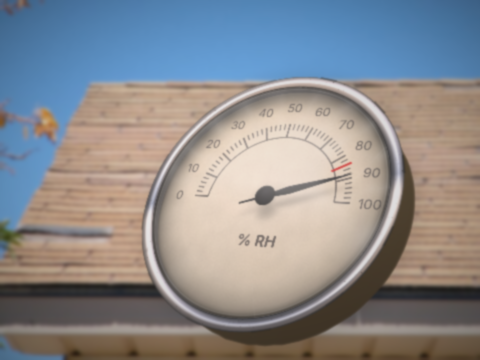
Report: 90 (%)
